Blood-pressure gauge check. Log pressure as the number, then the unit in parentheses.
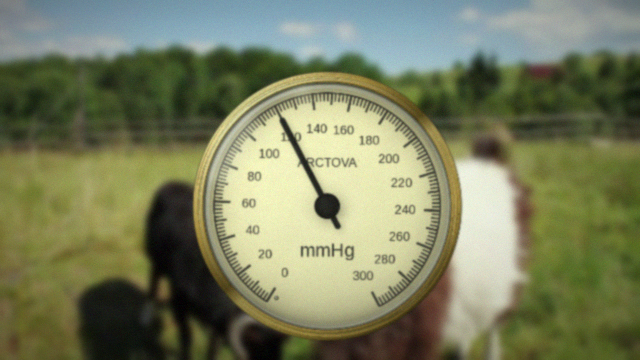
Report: 120 (mmHg)
